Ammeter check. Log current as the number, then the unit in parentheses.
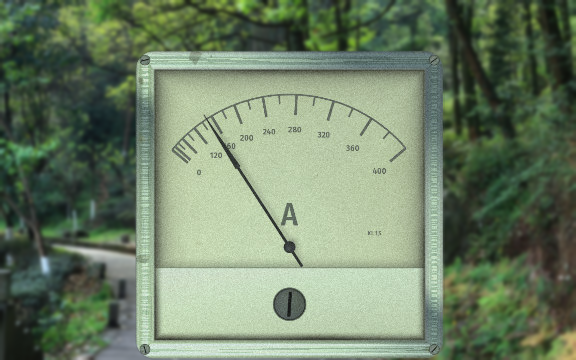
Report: 150 (A)
